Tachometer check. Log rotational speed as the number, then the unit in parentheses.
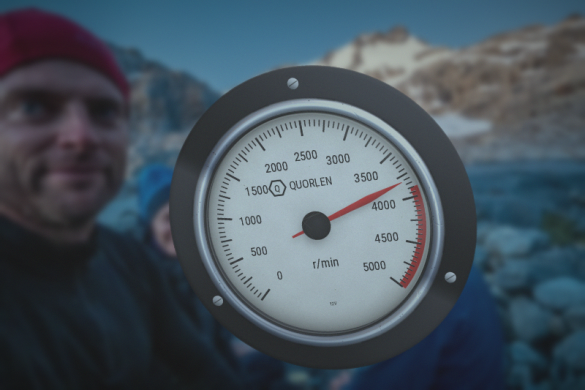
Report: 3800 (rpm)
